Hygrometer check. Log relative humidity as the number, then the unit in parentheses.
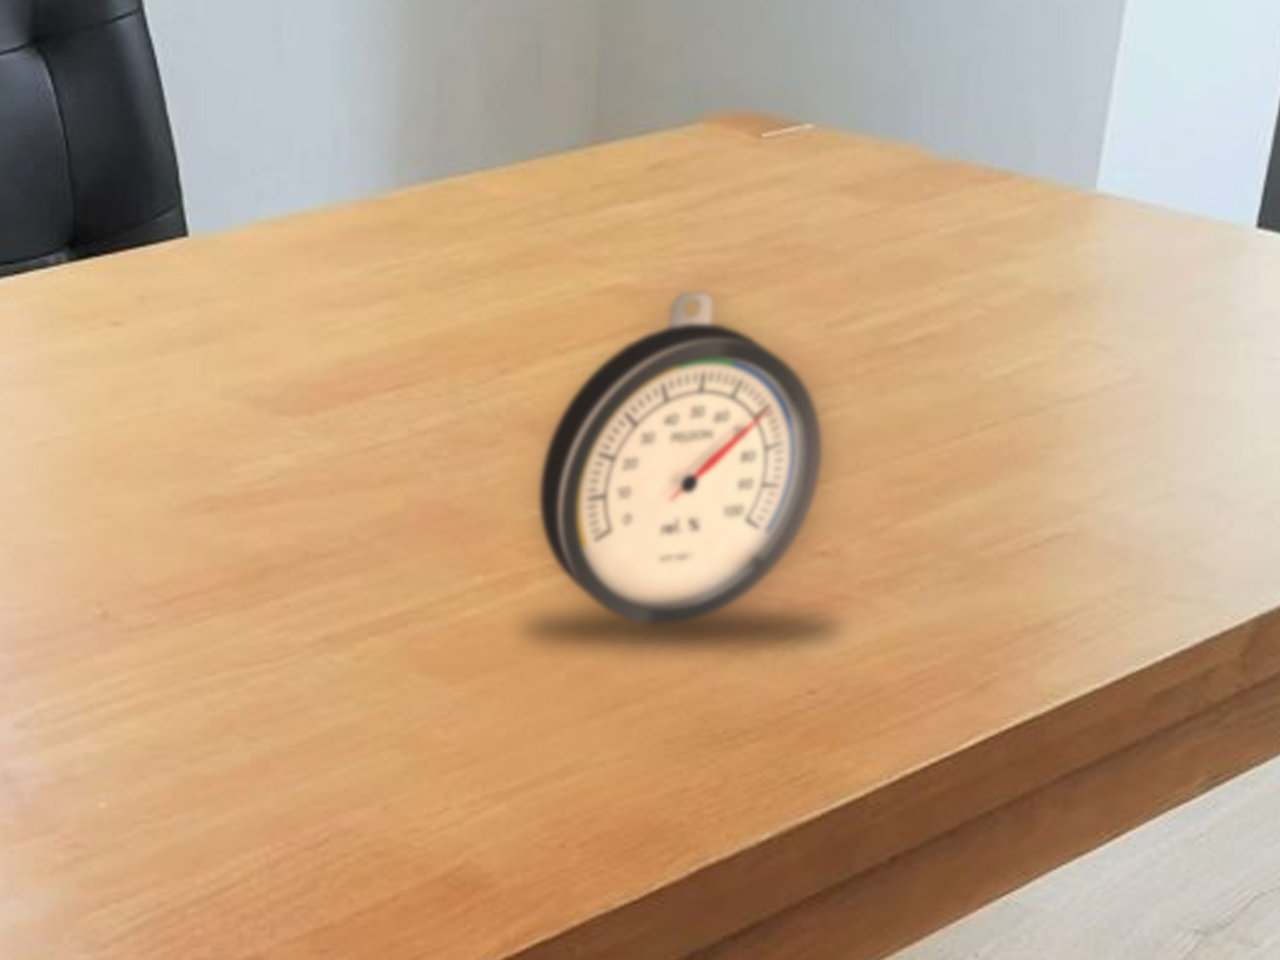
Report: 70 (%)
